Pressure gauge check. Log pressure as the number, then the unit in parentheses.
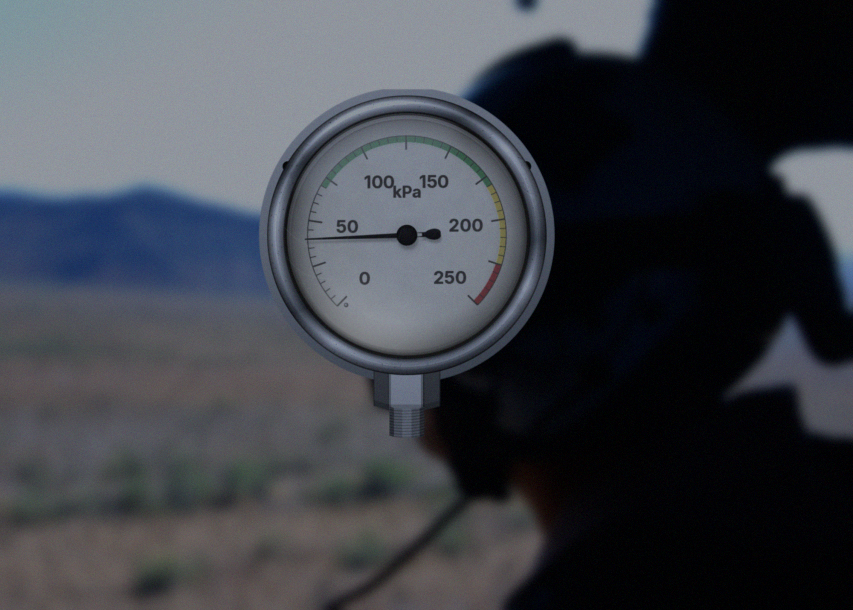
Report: 40 (kPa)
